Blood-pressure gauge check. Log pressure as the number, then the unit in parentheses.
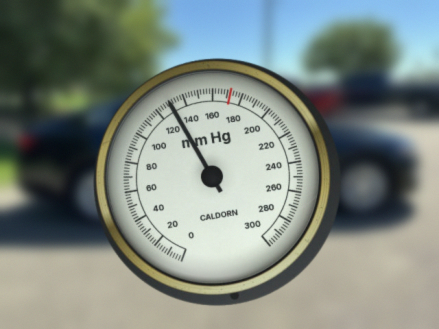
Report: 130 (mmHg)
